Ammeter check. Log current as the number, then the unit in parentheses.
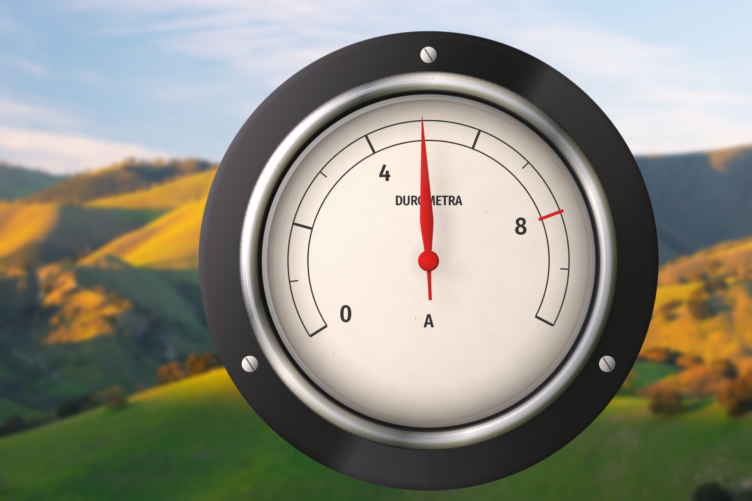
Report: 5 (A)
